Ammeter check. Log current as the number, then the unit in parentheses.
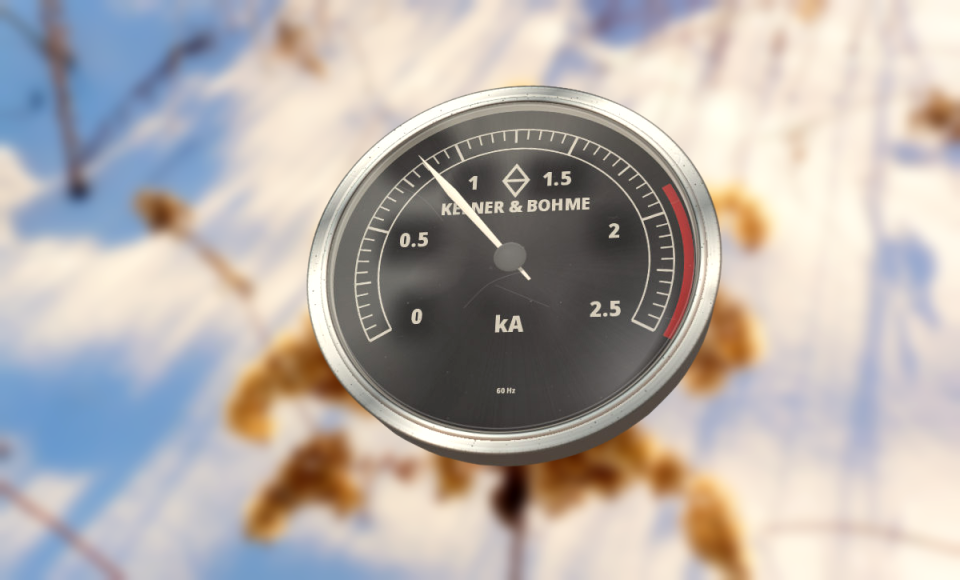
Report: 0.85 (kA)
